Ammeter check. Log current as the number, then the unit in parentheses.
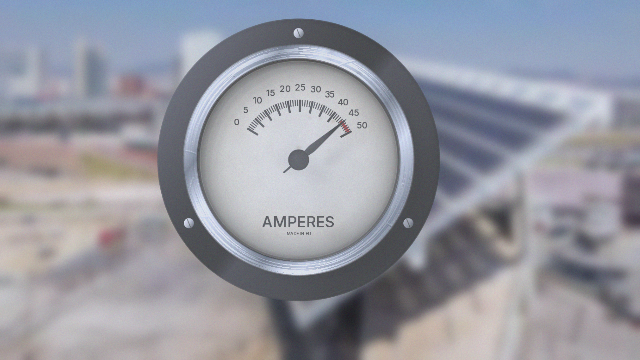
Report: 45 (A)
